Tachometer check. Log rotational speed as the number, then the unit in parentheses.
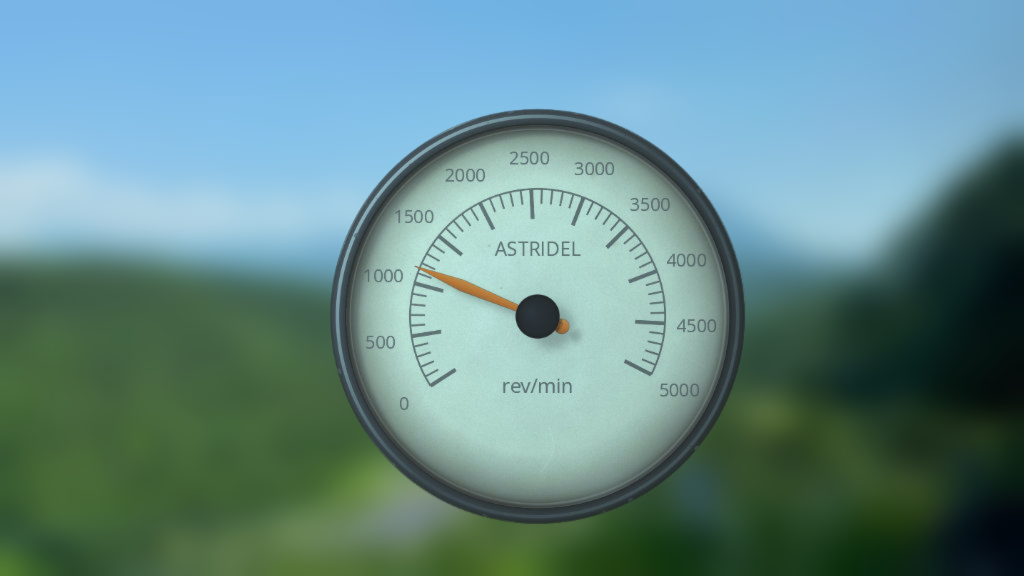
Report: 1150 (rpm)
